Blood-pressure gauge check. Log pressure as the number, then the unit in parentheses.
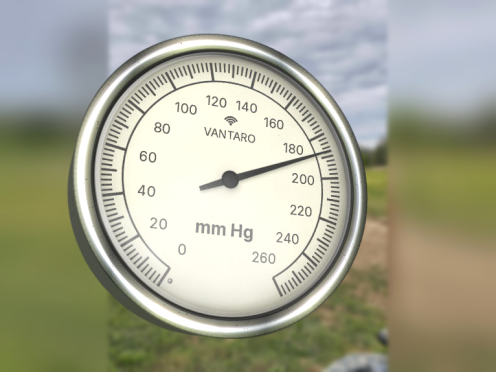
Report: 188 (mmHg)
